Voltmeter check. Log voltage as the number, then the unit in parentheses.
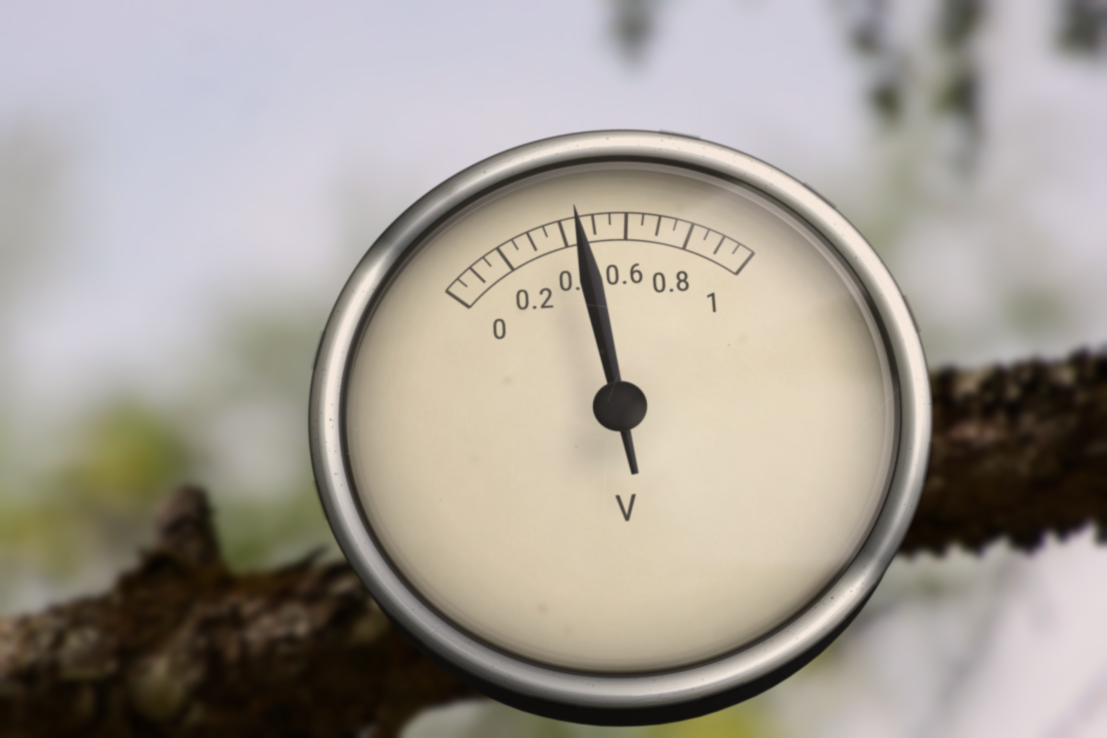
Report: 0.45 (V)
